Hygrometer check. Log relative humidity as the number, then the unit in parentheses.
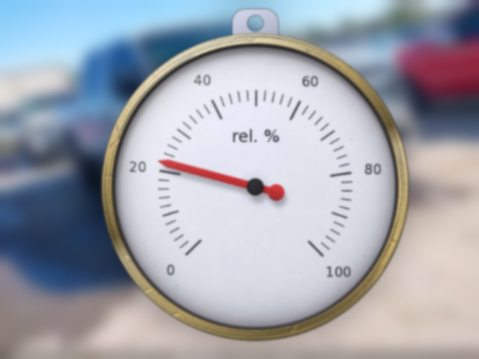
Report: 22 (%)
